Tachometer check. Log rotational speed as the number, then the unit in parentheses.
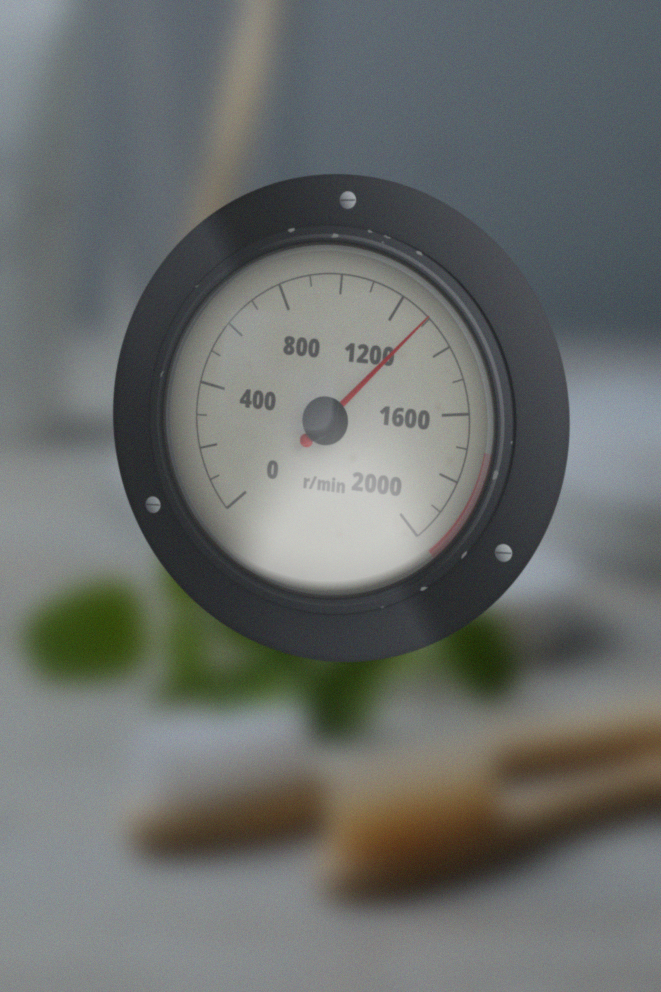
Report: 1300 (rpm)
